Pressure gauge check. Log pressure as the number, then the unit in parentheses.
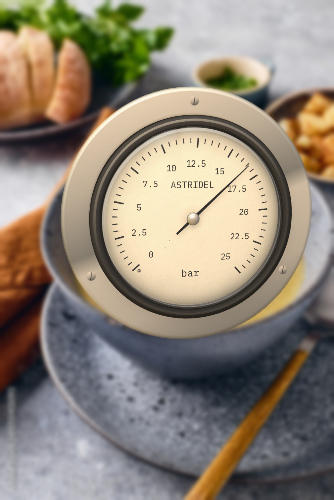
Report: 16.5 (bar)
